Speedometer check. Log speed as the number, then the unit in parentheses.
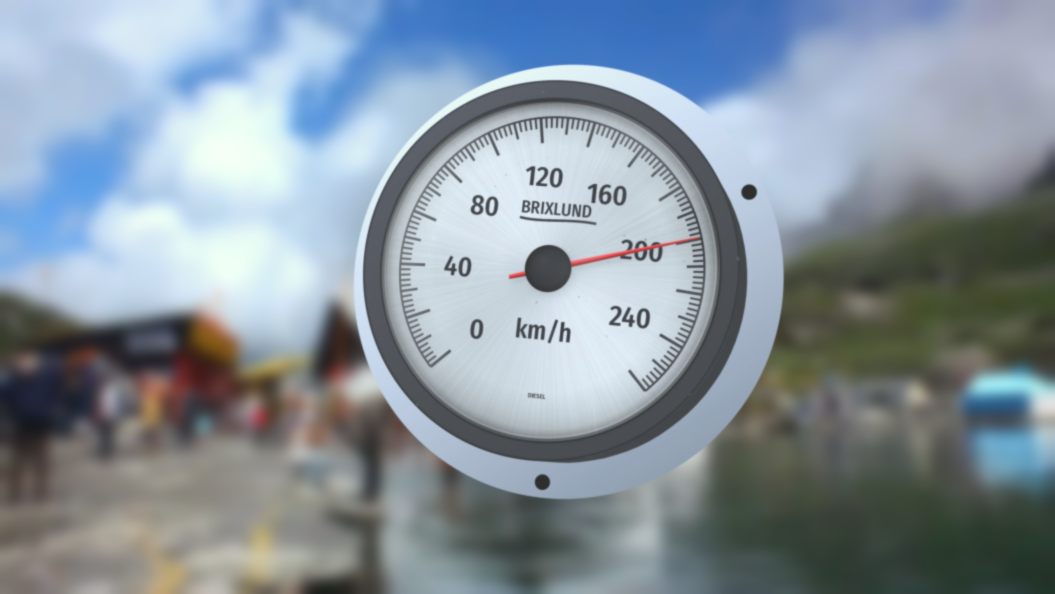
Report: 200 (km/h)
